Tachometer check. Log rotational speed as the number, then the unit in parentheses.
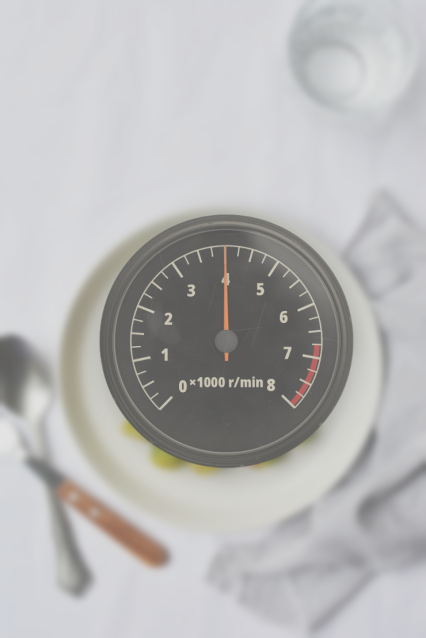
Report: 4000 (rpm)
